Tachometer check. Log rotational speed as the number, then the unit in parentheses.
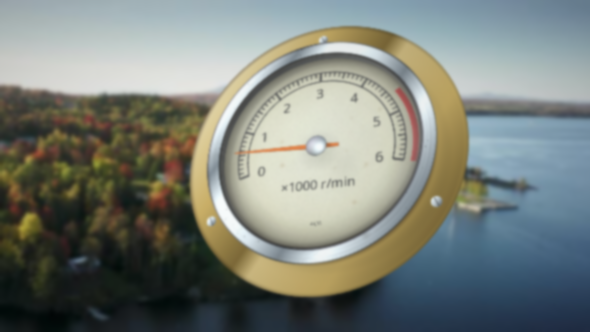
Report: 500 (rpm)
